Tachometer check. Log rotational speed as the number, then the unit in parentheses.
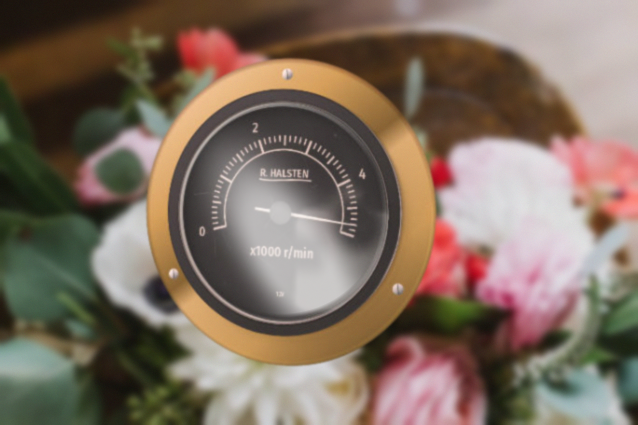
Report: 4800 (rpm)
